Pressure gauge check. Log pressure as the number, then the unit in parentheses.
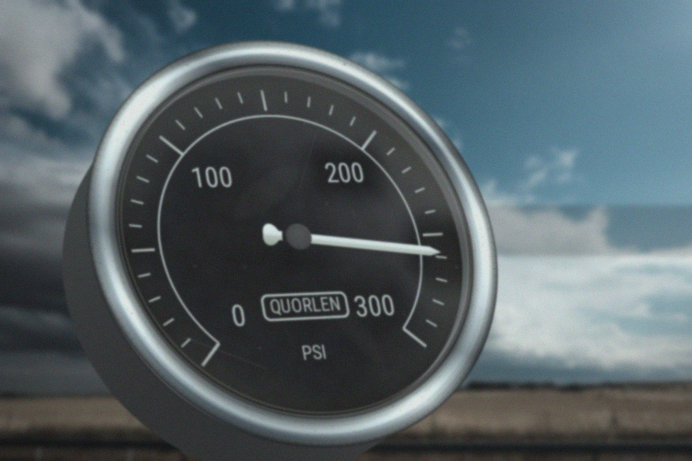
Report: 260 (psi)
